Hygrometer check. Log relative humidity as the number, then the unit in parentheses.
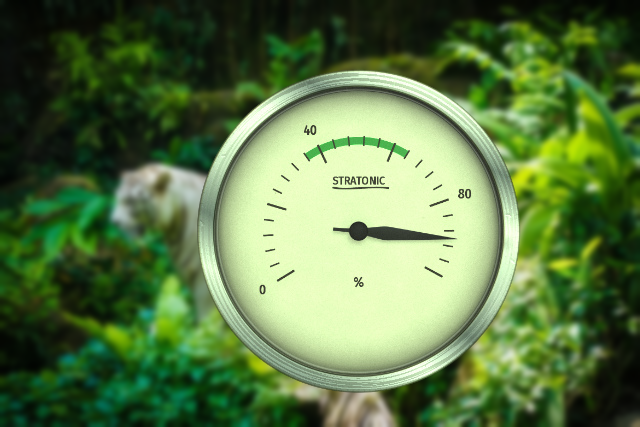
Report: 90 (%)
